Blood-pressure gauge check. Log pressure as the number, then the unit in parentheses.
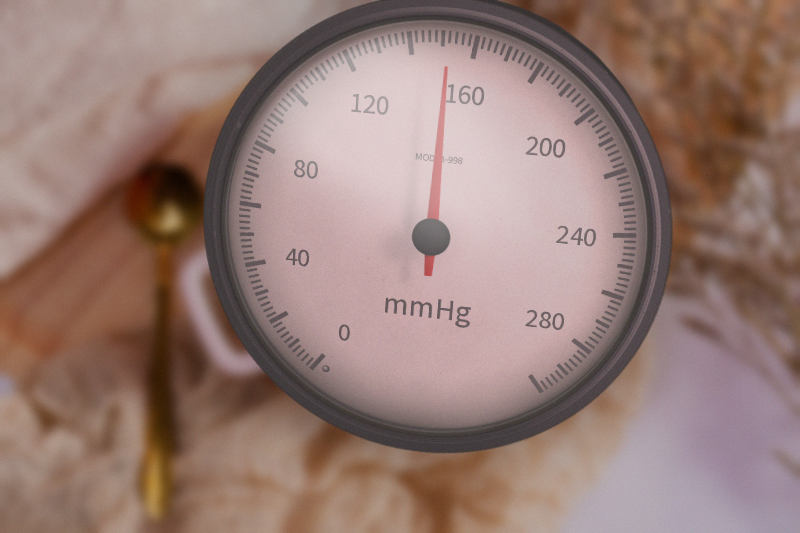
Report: 152 (mmHg)
